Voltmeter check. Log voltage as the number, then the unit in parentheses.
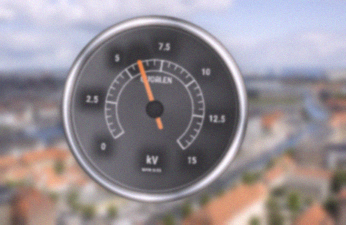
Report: 6 (kV)
